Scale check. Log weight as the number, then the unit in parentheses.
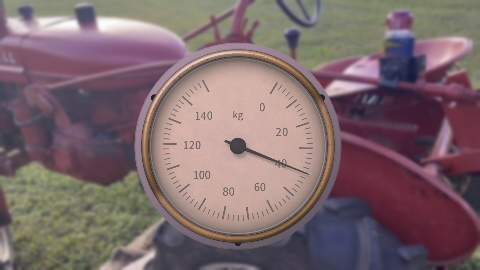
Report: 40 (kg)
